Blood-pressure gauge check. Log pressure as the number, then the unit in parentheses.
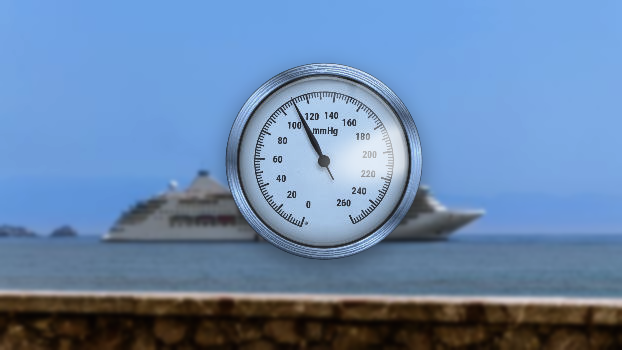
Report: 110 (mmHg)
